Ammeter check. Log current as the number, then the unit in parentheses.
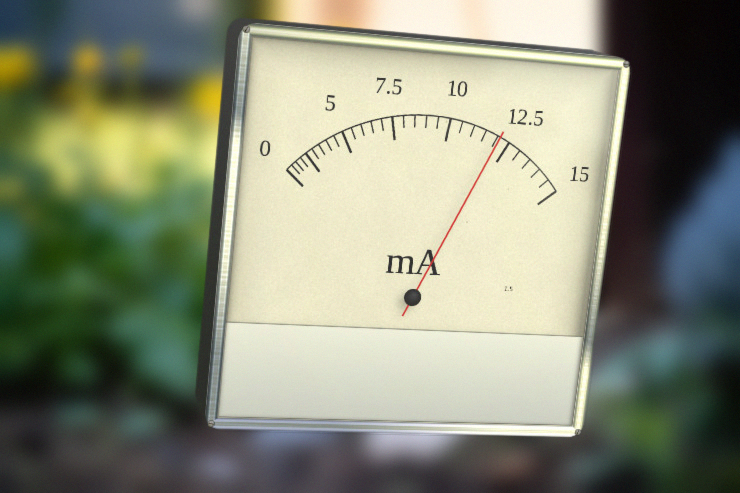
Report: 12 (mA)
